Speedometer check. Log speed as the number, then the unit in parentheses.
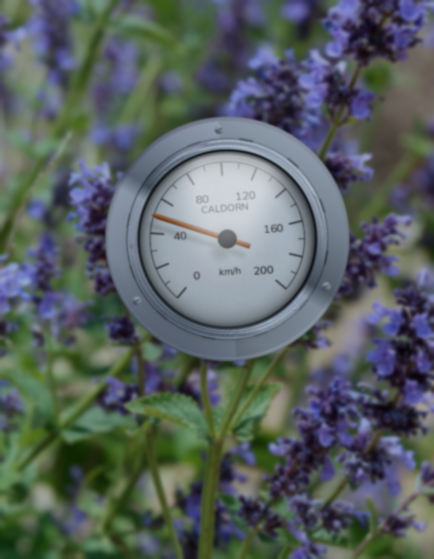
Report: 50 (km/h)
